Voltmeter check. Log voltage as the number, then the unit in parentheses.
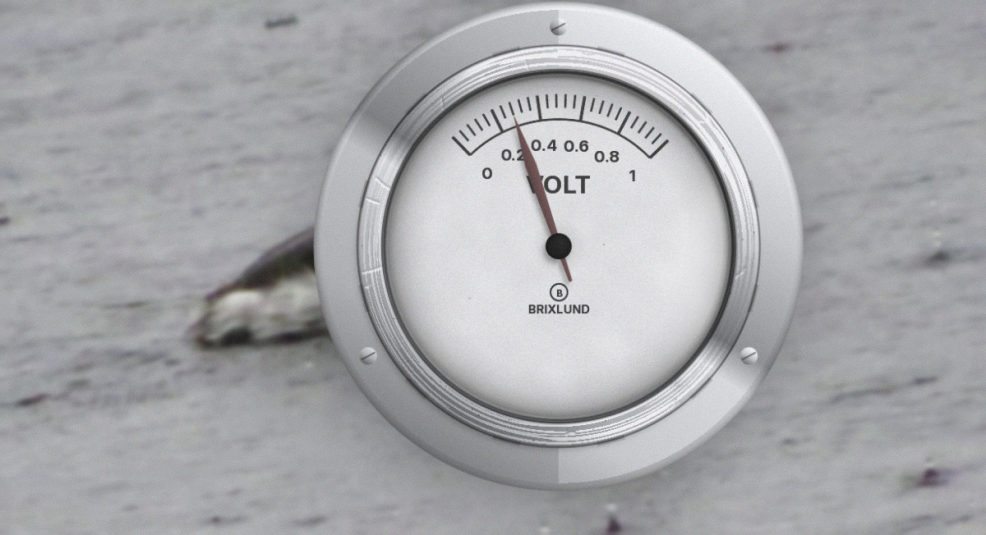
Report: 0.28 (V)
